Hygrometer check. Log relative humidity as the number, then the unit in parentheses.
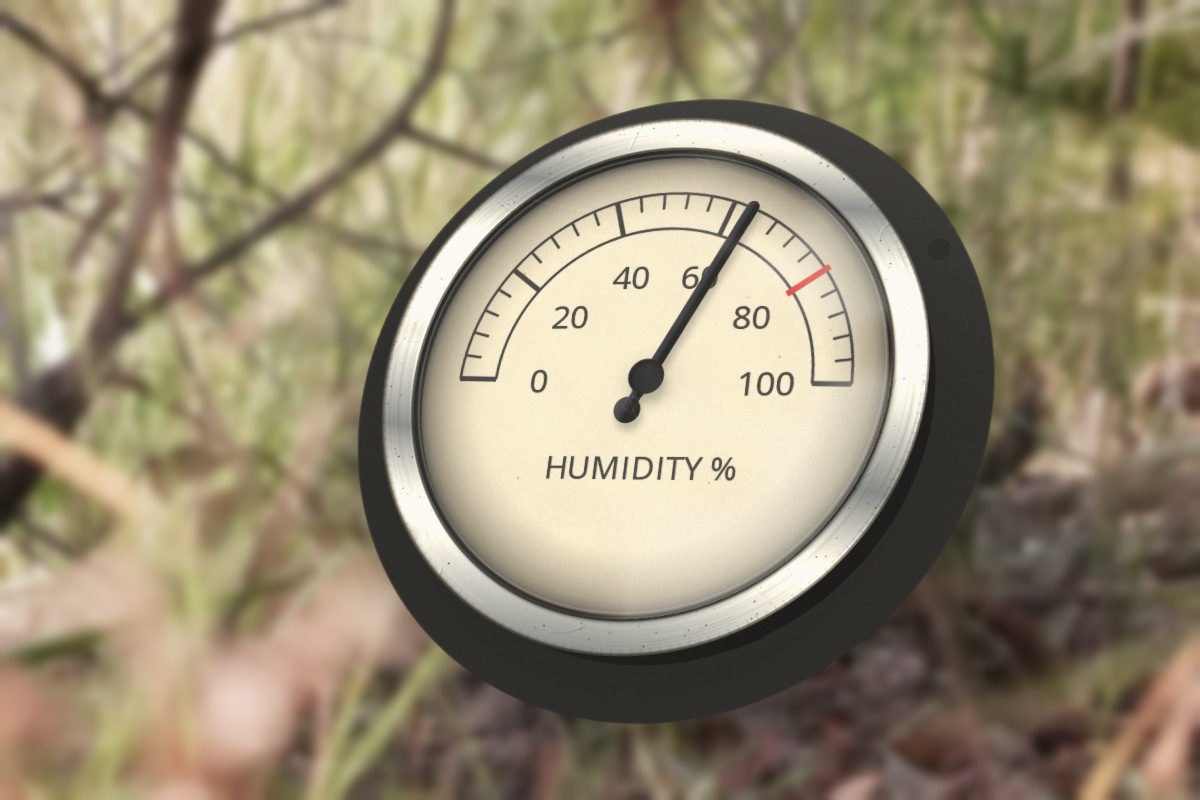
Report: 64 (%)
